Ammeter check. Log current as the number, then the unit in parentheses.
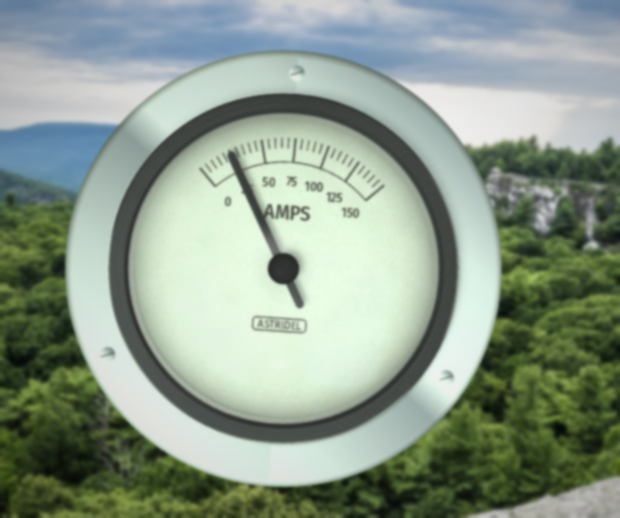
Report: 25 (A)
